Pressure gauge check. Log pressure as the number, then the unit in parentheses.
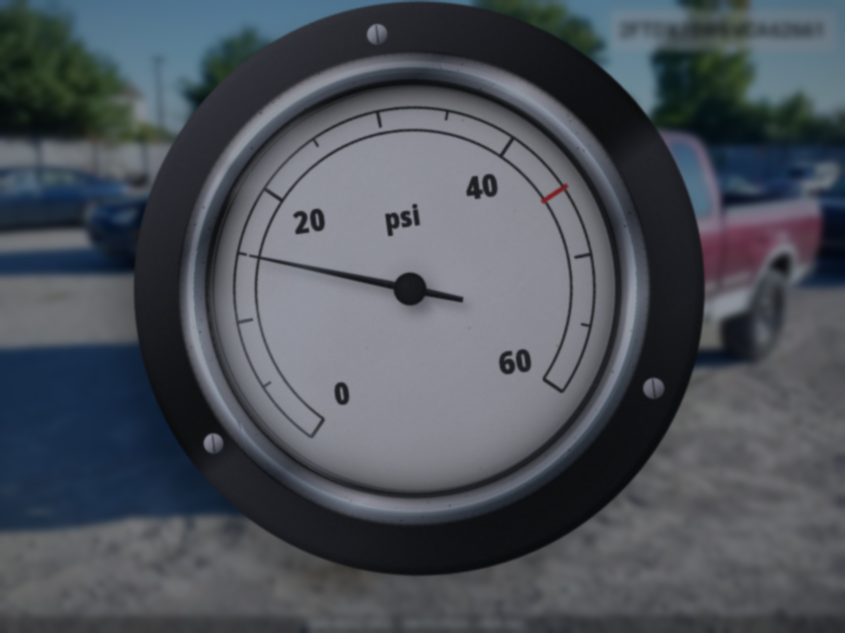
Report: 15 (psi)
